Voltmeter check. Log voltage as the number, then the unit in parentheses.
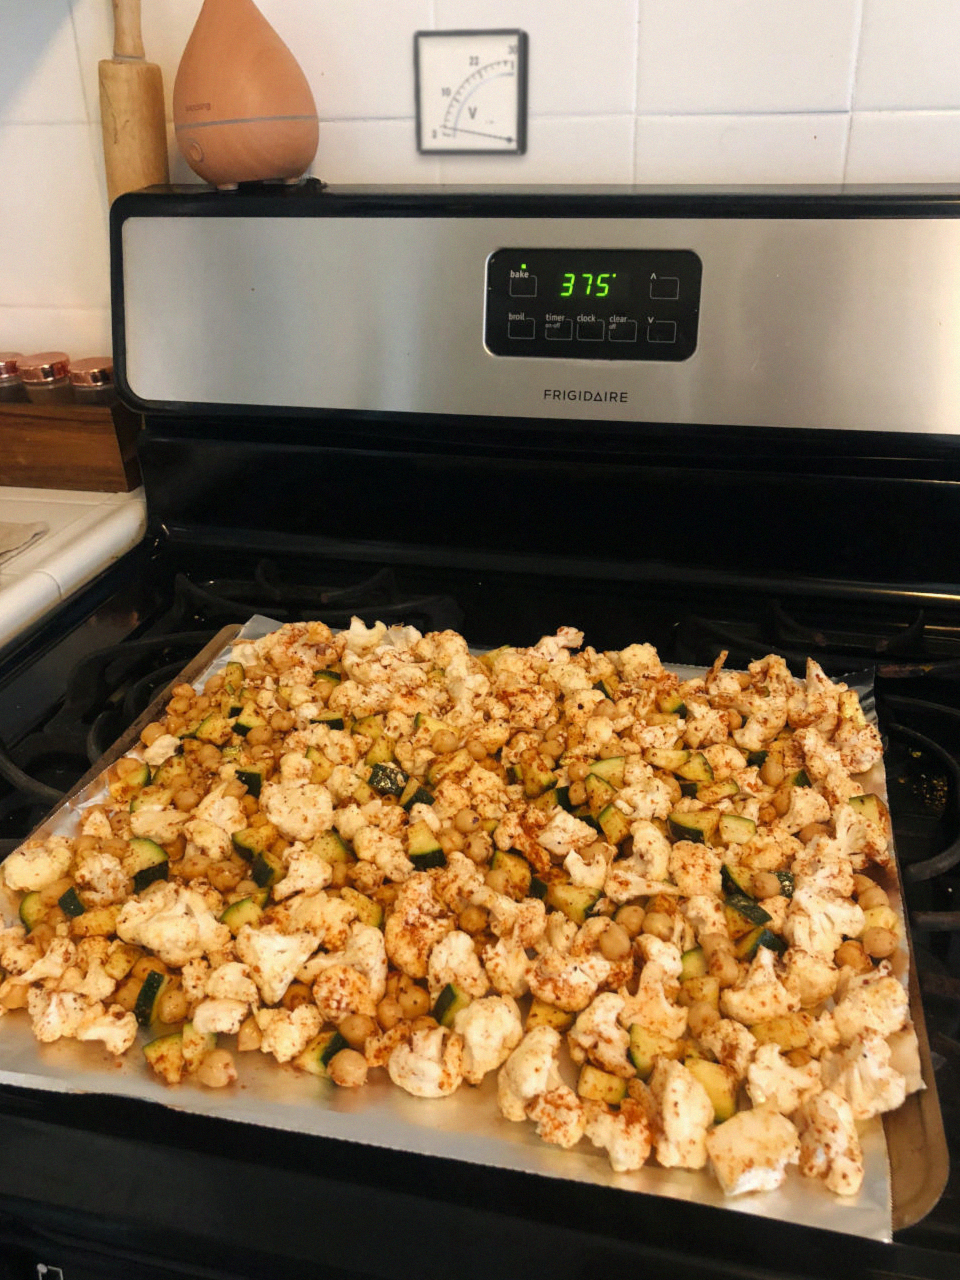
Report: 2 (V)
